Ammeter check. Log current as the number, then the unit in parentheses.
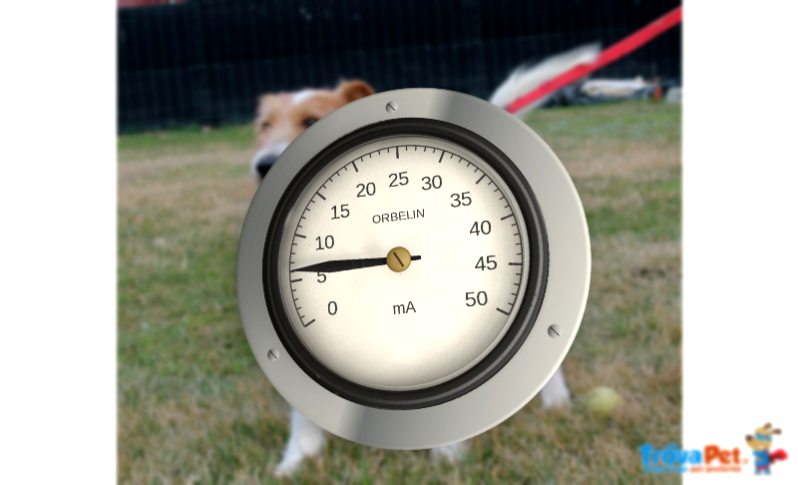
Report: 6 (mA)
